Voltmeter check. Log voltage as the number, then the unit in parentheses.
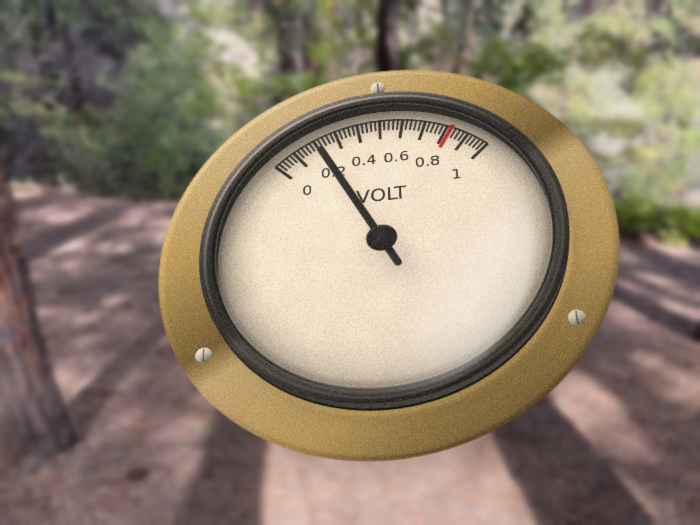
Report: 0.2 (V)
